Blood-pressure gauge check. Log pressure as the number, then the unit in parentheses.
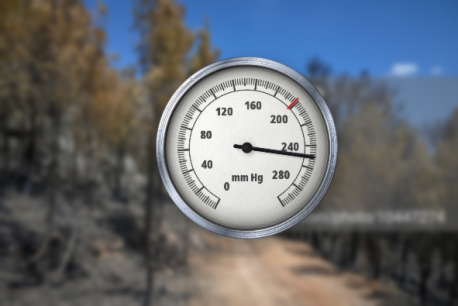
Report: 250 (mmHg)
